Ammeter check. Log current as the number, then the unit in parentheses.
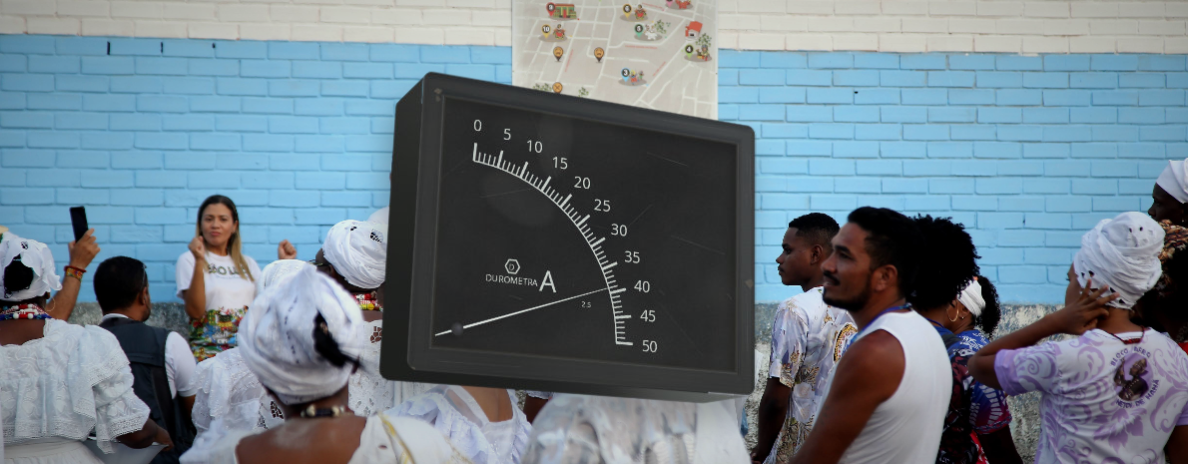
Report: 39 (A)
